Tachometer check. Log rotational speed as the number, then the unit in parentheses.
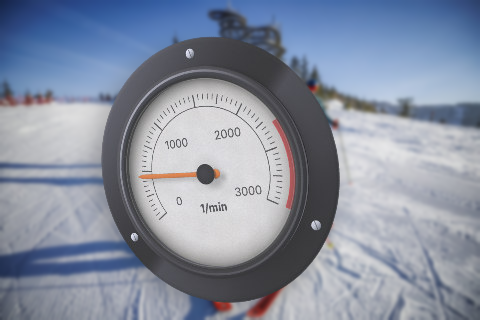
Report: 450 (rpm)
